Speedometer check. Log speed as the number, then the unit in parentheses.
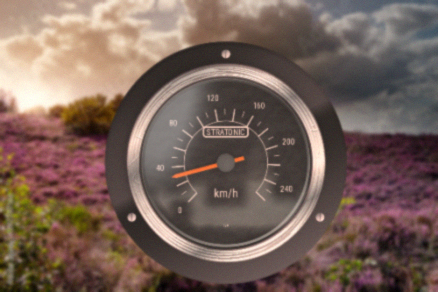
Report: 30 (km/h)
